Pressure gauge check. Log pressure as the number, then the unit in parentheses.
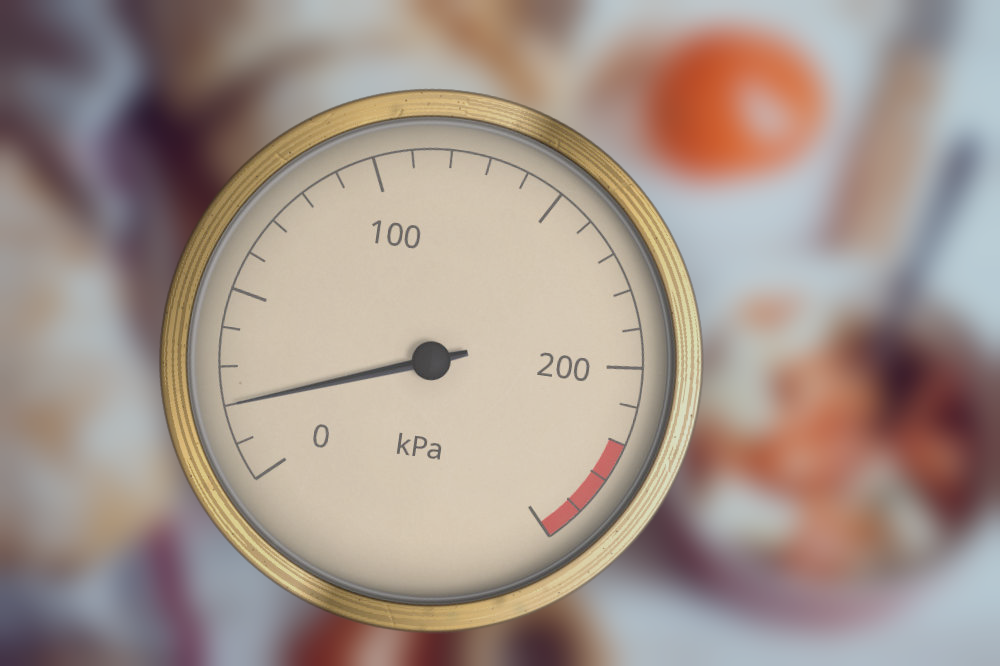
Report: 20 (kPa)
